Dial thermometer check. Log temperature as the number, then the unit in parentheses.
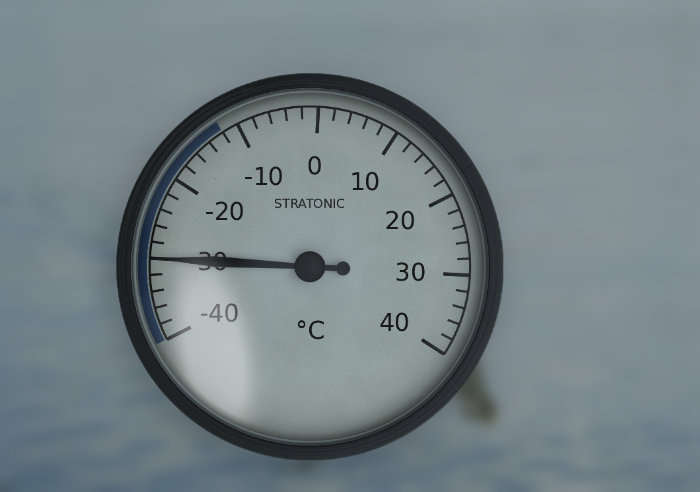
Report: -30 (°C)
